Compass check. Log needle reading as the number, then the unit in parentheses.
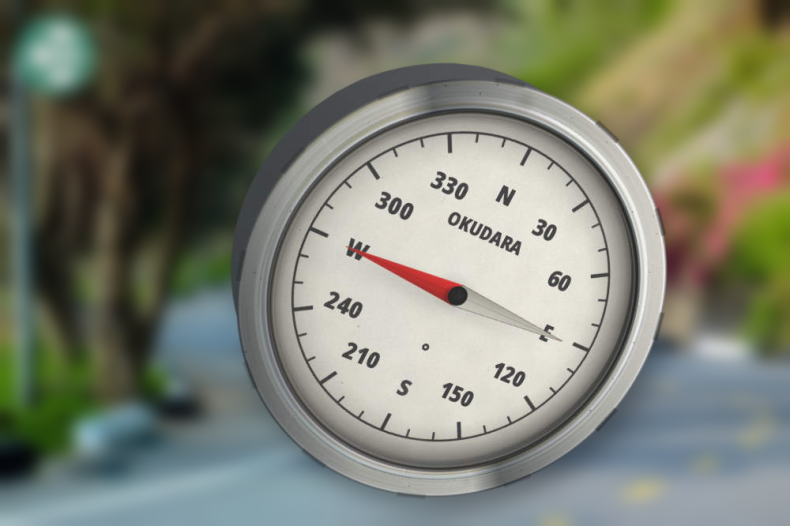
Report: 270 (°)
